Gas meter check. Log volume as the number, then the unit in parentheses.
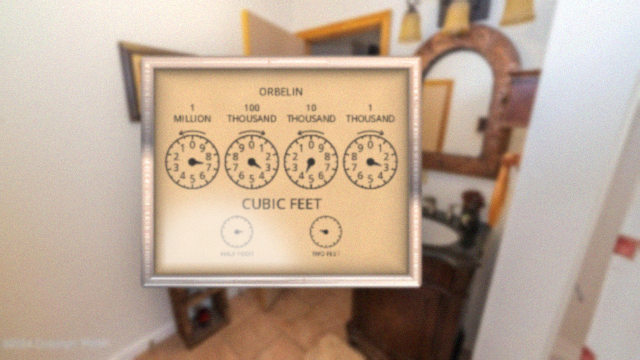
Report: 734300 (ft³)
